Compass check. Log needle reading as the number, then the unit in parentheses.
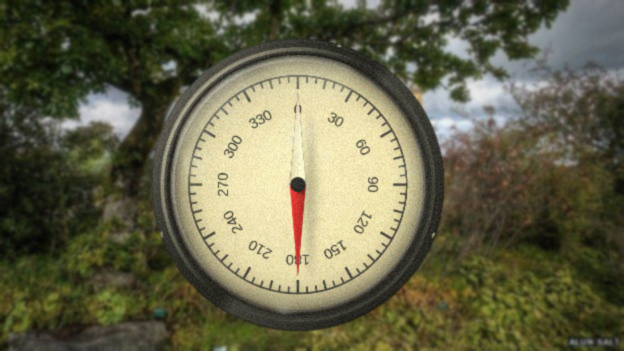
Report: 180 (°)
